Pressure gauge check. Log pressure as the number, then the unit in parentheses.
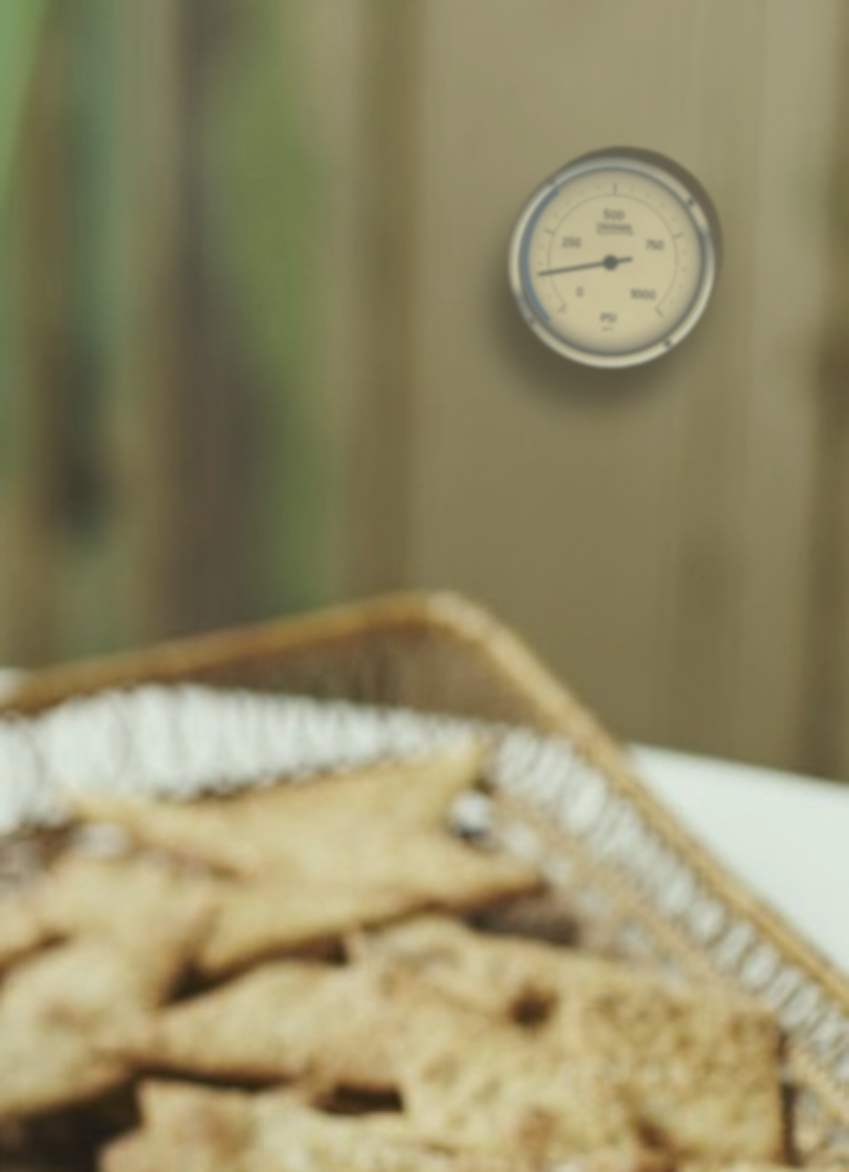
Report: 125 (psi)
